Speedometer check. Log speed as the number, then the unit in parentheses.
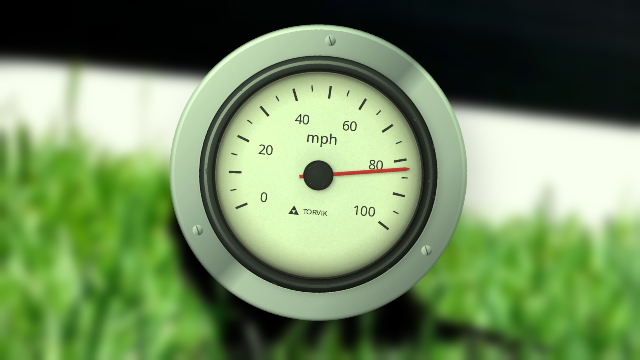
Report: 82.5 (mph)
